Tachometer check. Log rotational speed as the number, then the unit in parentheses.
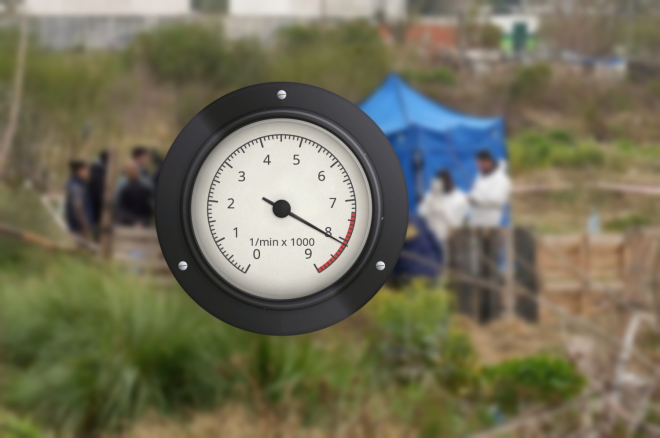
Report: 8100 (rpm)
